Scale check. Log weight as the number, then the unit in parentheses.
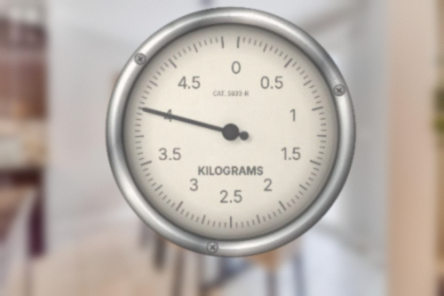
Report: 4 (kg)
